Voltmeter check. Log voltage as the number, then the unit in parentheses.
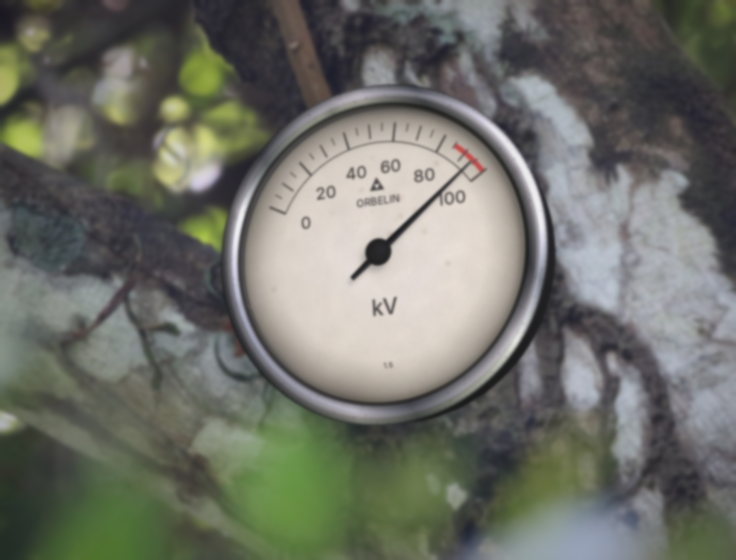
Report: 95 (kV)
